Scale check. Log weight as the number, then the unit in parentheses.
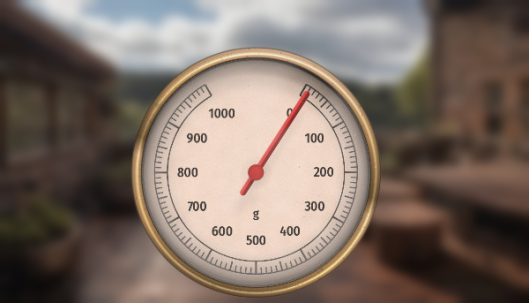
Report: 10 (g)
